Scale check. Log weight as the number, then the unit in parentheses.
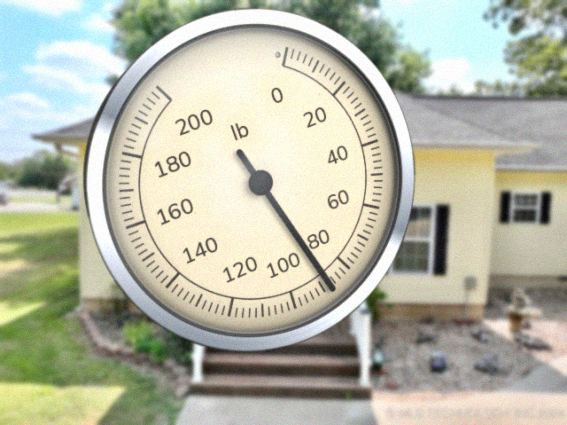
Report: 88 (lb)
